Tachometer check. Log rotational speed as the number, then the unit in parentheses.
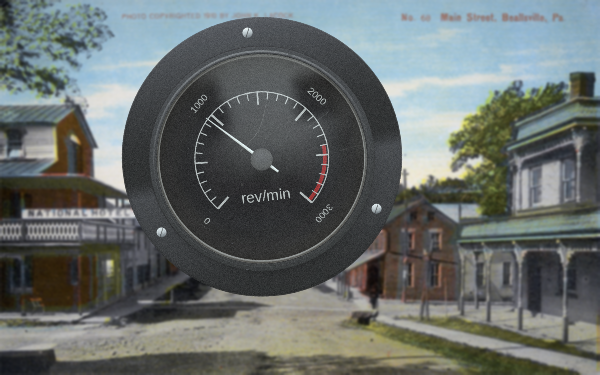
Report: 950 (rpm)
